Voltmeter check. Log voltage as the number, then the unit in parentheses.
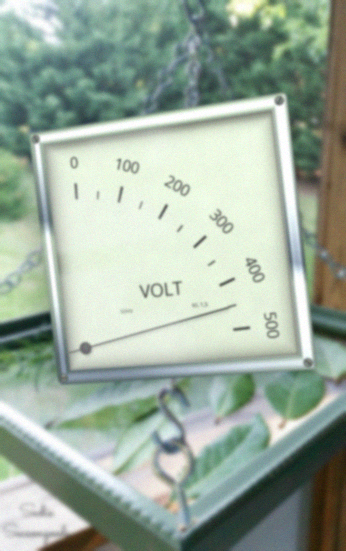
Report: 450 (V)
